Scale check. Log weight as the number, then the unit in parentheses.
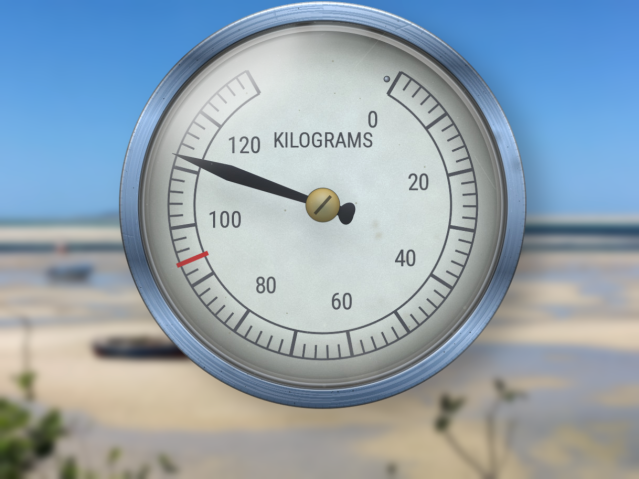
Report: 112 (kg)
